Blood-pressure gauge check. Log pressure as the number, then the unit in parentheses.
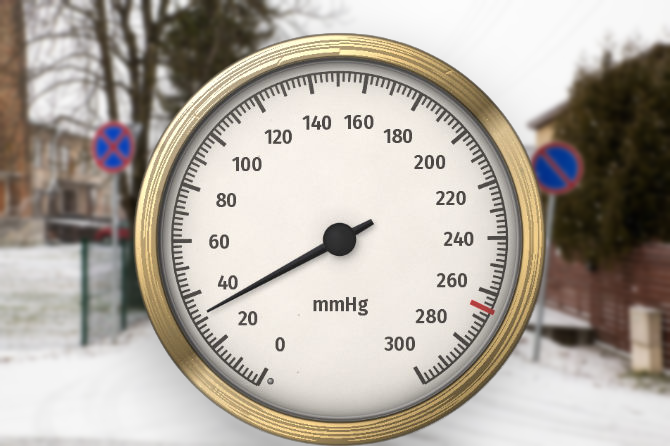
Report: 32 (mmHg)
